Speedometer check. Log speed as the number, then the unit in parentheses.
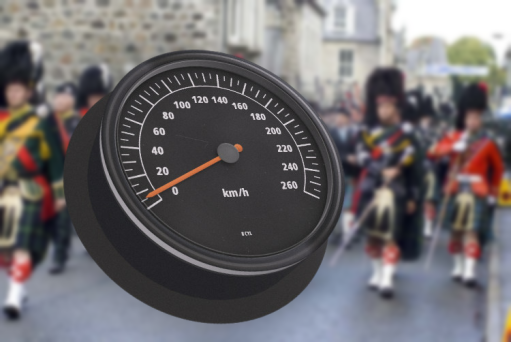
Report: 5 (km/h)
